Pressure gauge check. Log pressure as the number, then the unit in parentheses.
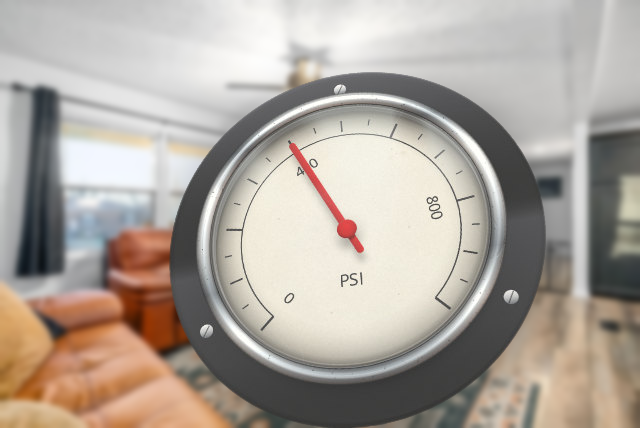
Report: 400 (psi)
